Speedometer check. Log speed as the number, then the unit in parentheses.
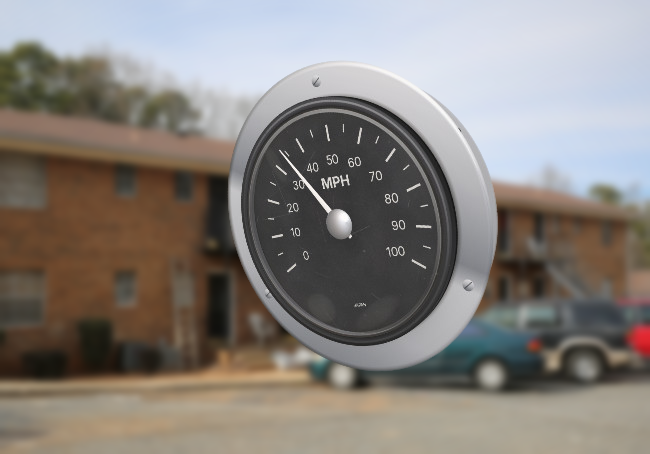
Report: 35 (mph)
